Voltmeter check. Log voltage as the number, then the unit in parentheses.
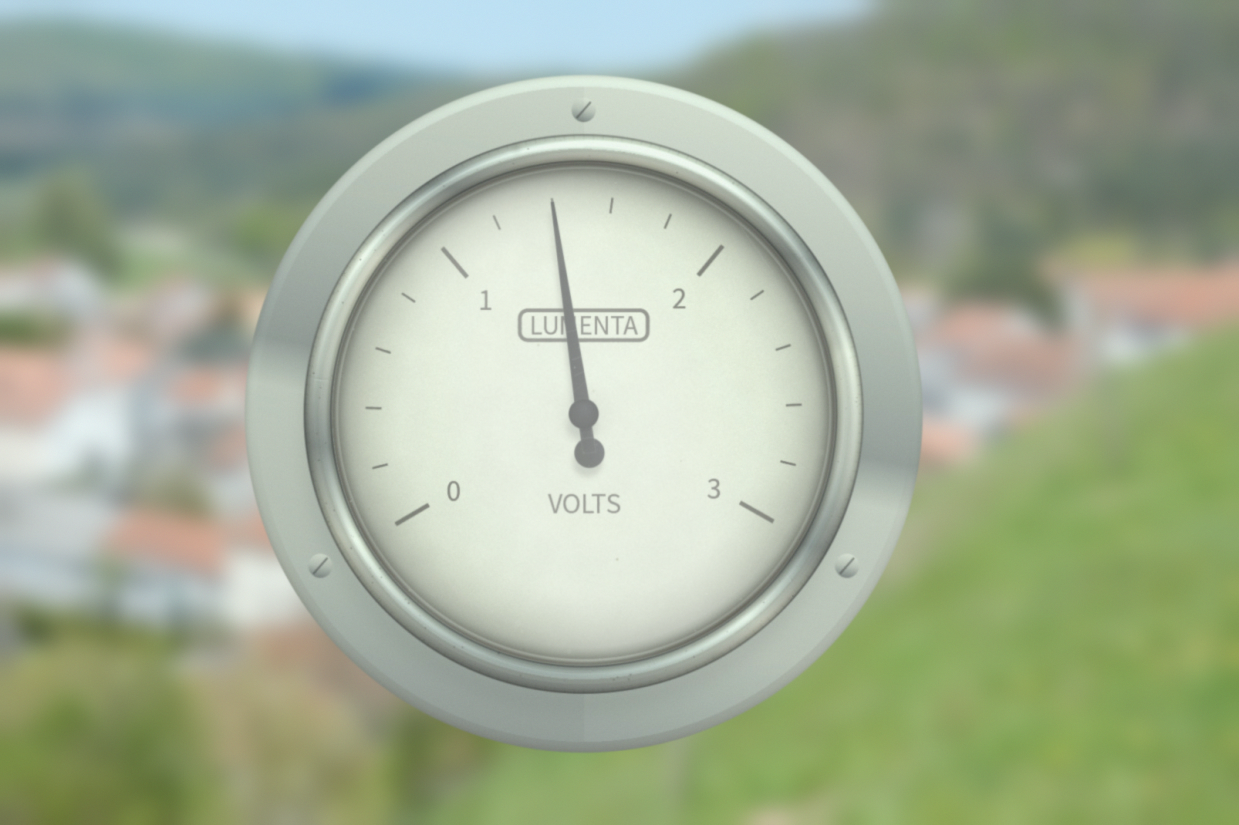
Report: 1.4 (V)
